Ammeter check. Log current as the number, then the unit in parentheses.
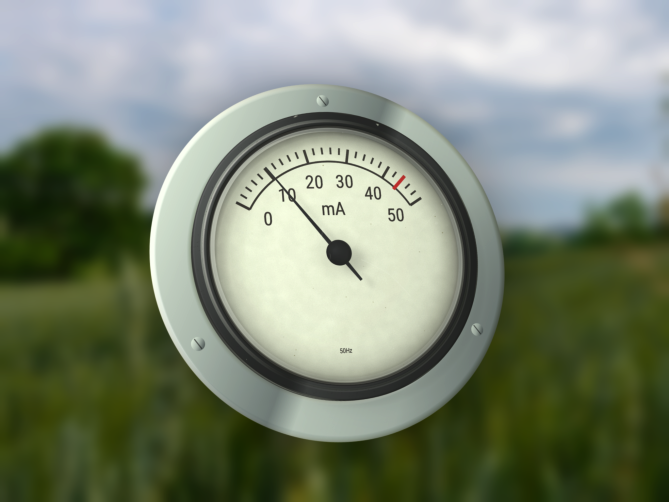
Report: 10 (mA)
